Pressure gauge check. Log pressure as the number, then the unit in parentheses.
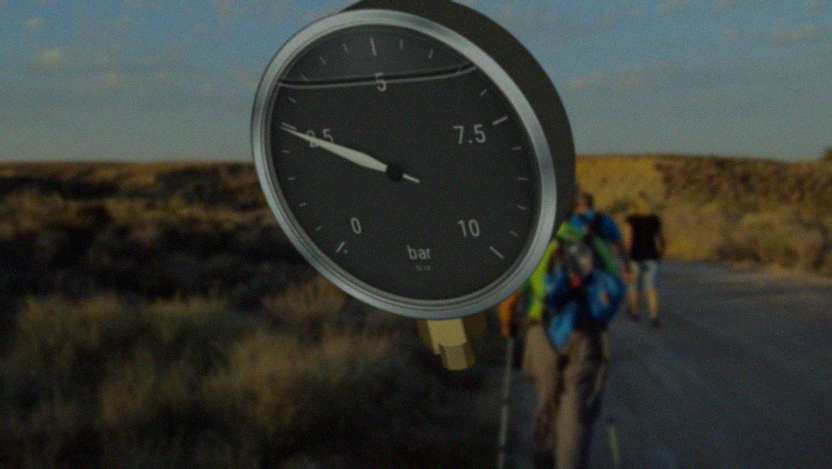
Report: 2.5 (bar)
